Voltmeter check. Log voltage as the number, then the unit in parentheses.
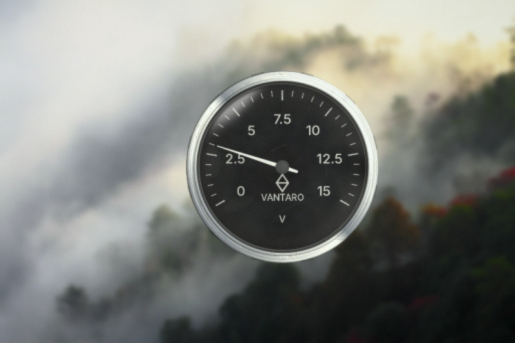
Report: 3 (V)
